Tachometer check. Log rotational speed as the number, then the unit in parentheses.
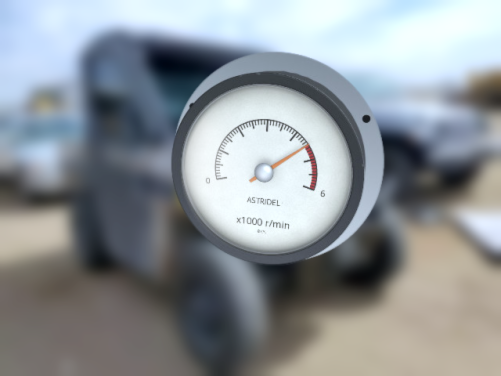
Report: 4500 (rpm)
